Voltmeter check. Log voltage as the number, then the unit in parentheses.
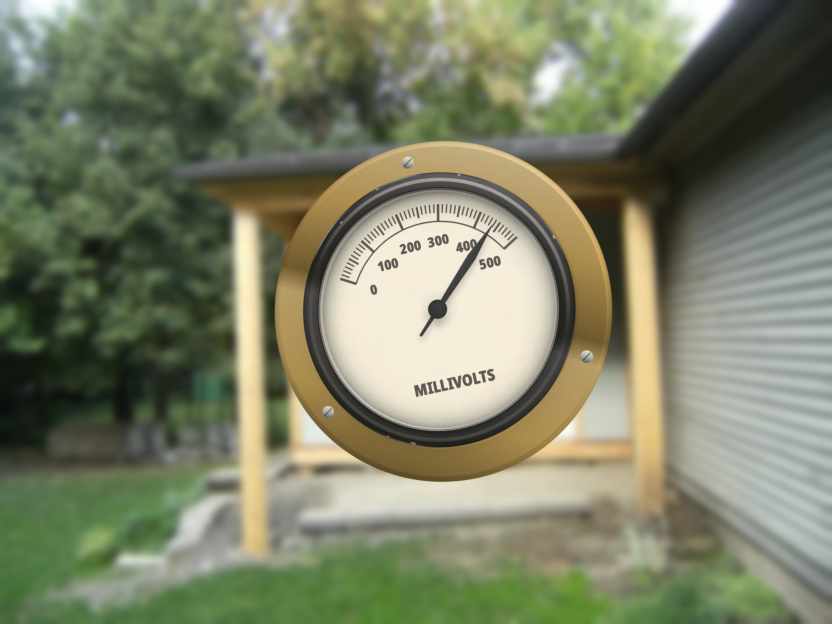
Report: 440 (mV)
